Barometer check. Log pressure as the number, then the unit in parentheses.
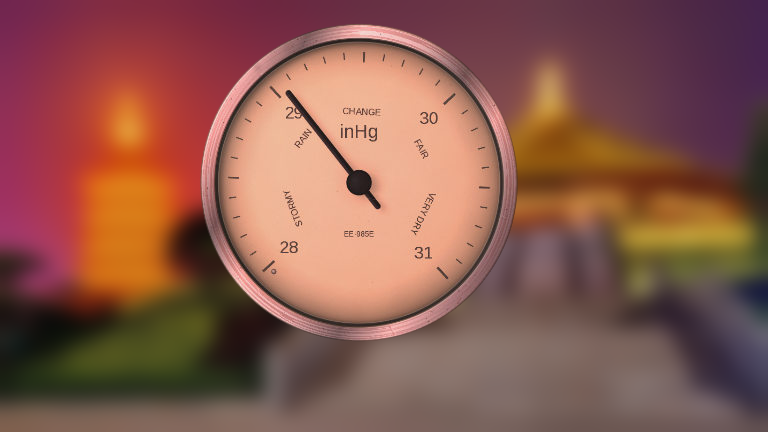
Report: 29.05 (inHg)
